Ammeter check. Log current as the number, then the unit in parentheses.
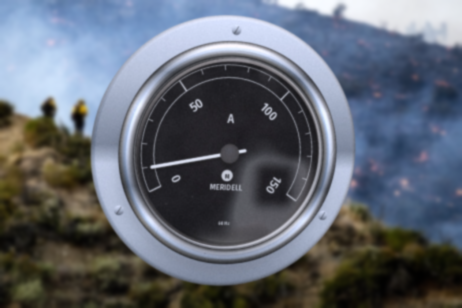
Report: 10 (A)
